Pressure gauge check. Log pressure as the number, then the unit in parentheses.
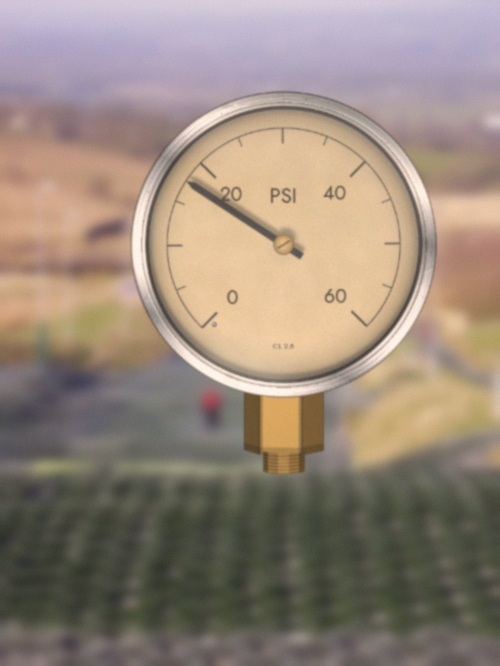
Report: 17.5 (psi)
